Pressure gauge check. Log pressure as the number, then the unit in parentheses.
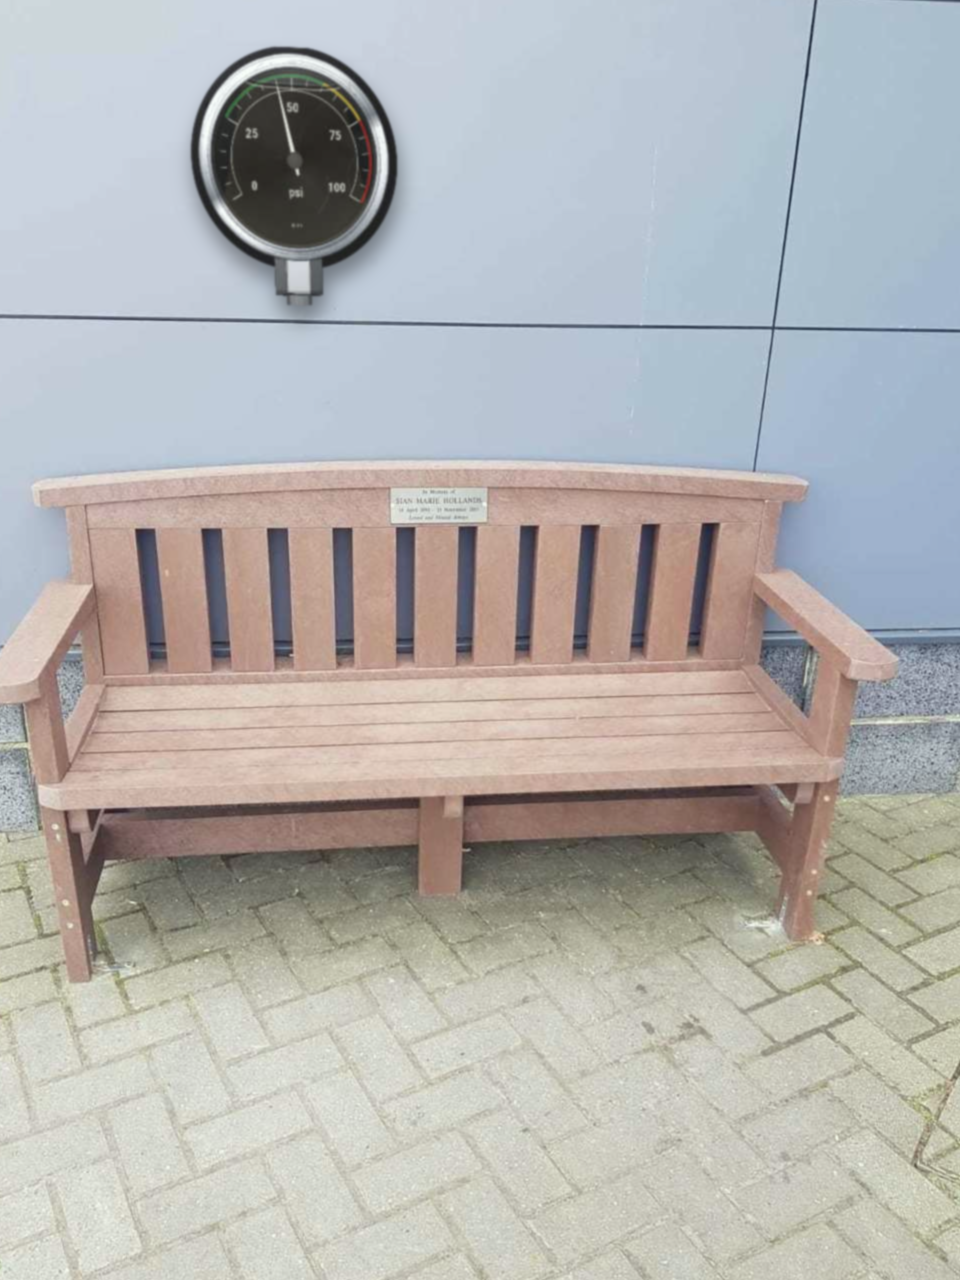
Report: 45 (psi)
